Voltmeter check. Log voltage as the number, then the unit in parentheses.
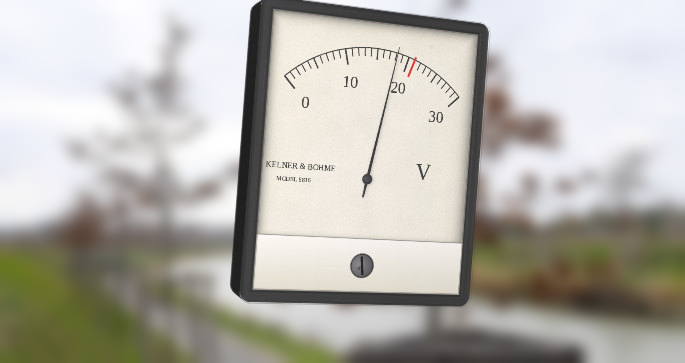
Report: 18 (V)
